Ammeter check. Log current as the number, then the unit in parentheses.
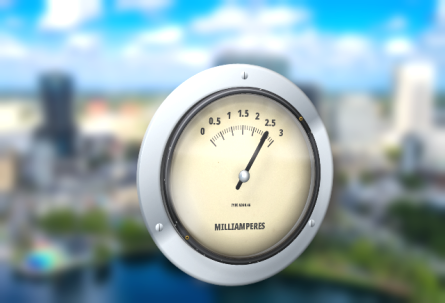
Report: 2.5 (mA)
